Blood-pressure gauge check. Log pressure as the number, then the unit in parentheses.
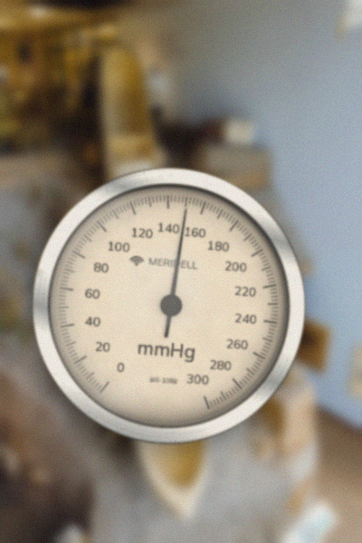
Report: 150 (mmHg)
